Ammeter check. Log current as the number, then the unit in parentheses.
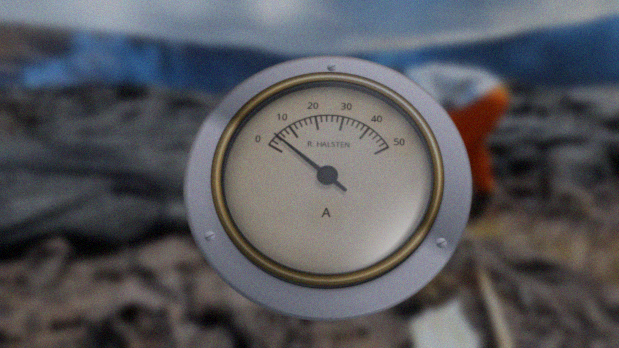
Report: 4 (A)
